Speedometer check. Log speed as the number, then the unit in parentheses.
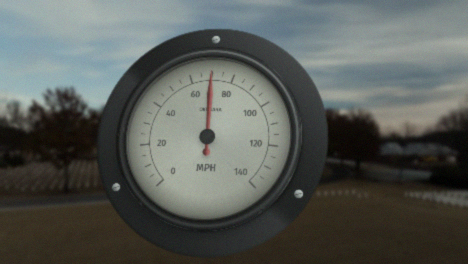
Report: 70 (mph)
